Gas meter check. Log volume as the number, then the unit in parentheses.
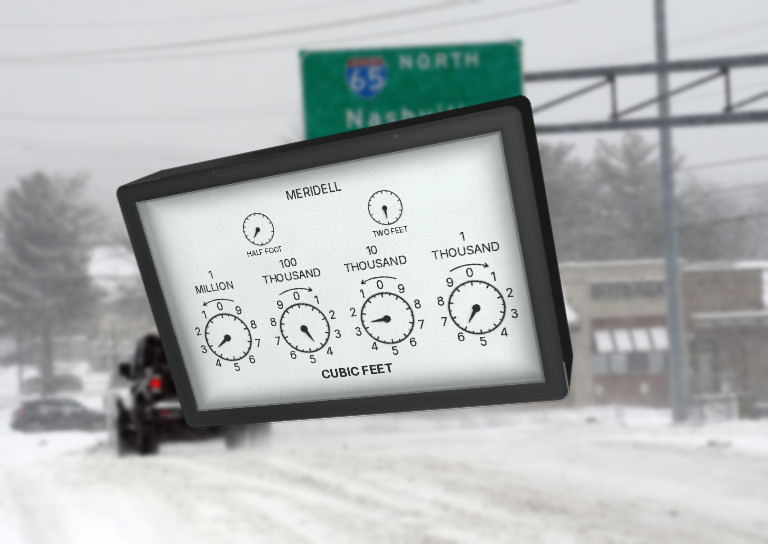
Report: 342600 (ft³)
